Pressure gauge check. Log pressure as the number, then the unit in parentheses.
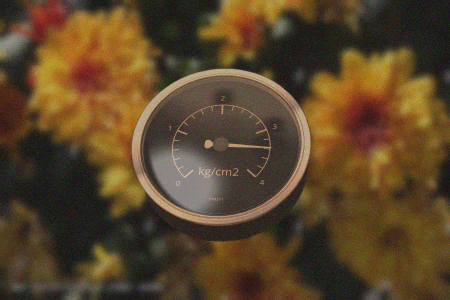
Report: 3.4 (kg/cm²)
